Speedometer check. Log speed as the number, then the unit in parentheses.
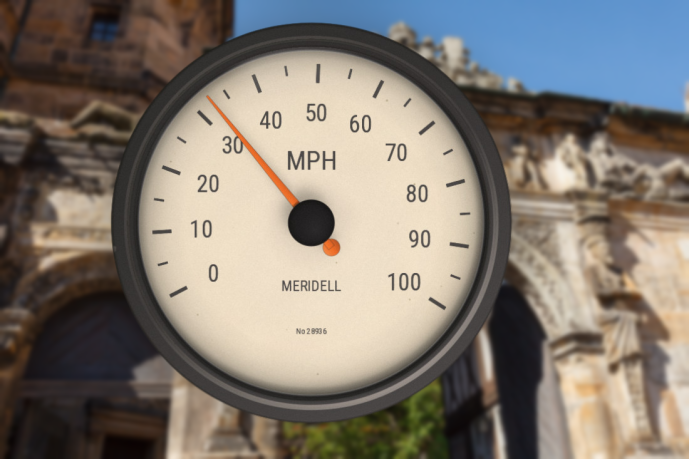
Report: 32.5 (mph)
